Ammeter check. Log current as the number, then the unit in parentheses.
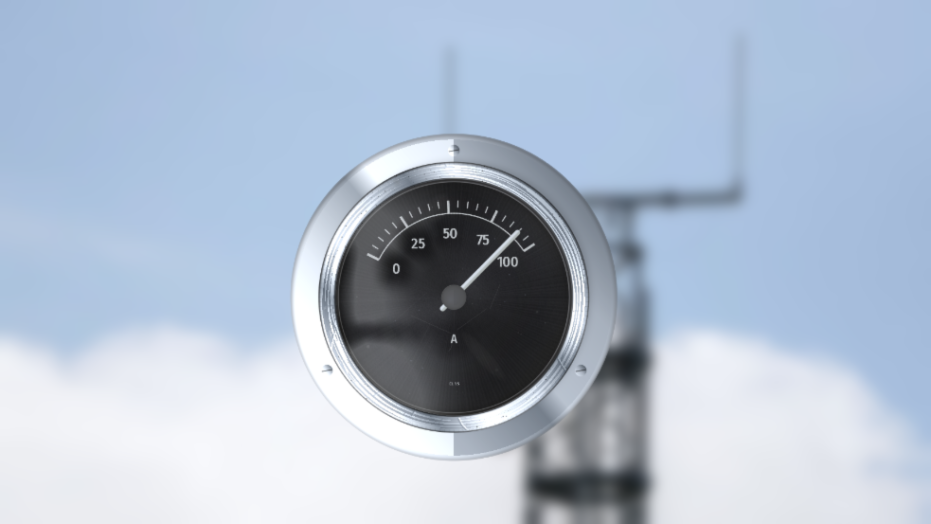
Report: 90 (A)
